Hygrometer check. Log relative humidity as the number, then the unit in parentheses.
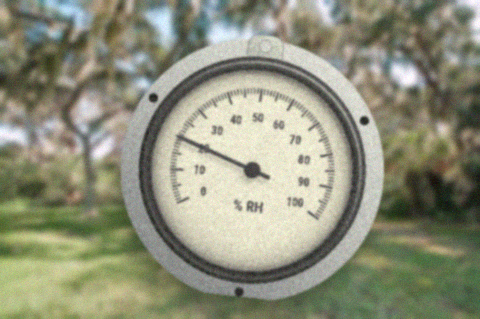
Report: 20 (%)
